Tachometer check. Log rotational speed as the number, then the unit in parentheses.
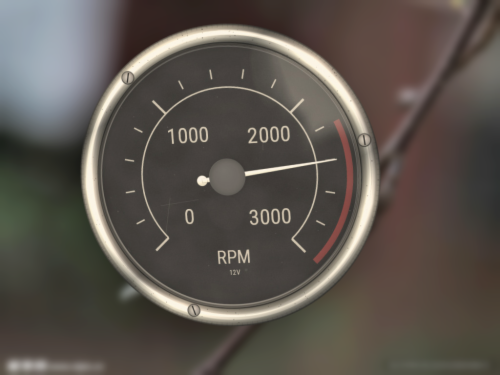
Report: 2400 (rpm)
